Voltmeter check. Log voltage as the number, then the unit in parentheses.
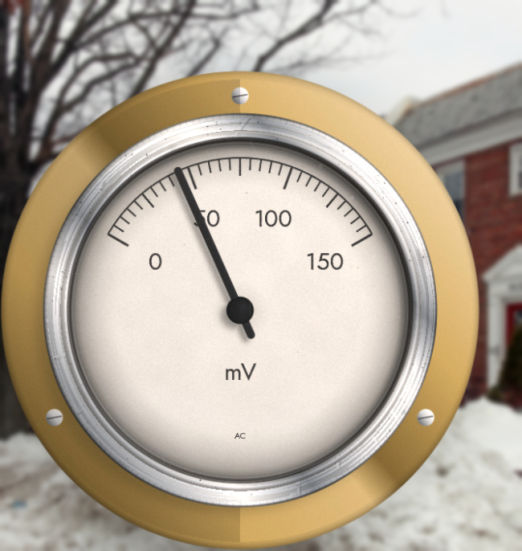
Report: 45 (mV)
